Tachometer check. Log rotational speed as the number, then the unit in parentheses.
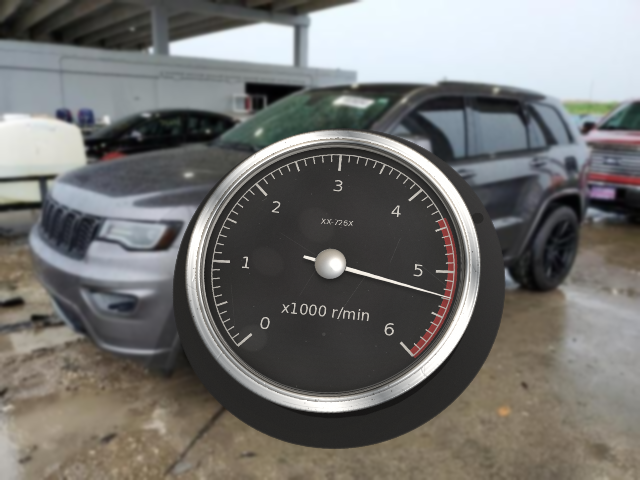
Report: 5300 (rpm)
